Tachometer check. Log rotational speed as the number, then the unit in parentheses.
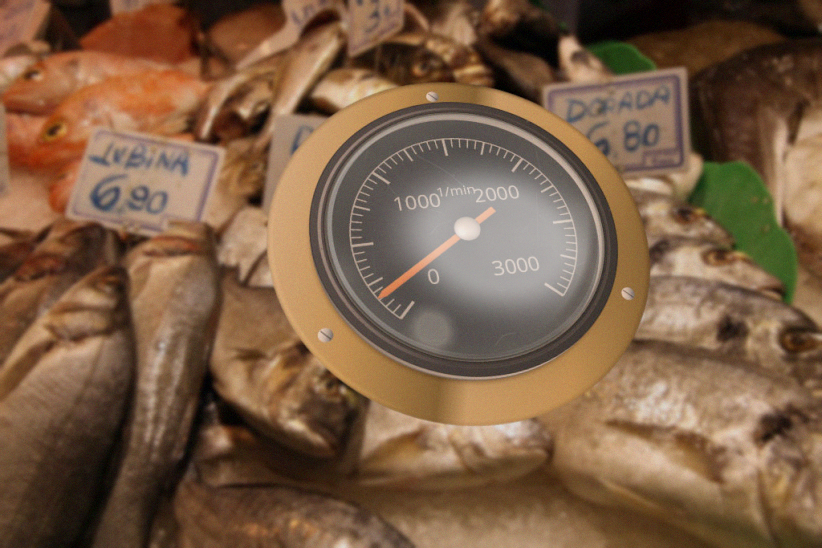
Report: 150 (rpm)
